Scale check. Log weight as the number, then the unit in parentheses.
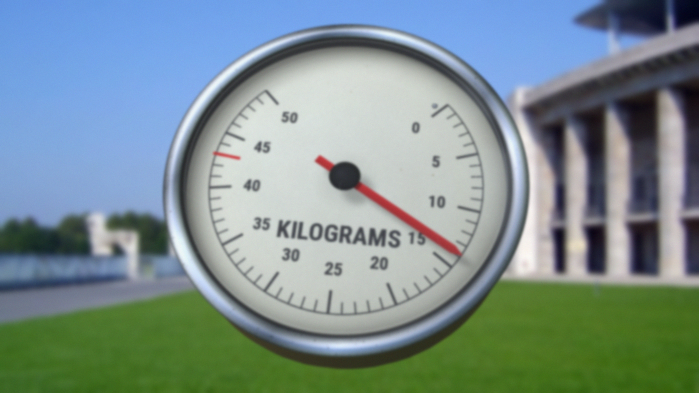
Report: 14 (kg)
